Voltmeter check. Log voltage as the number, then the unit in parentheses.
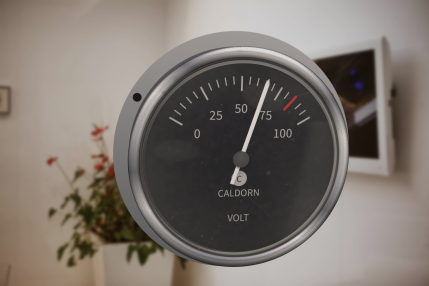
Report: 65 (V)
